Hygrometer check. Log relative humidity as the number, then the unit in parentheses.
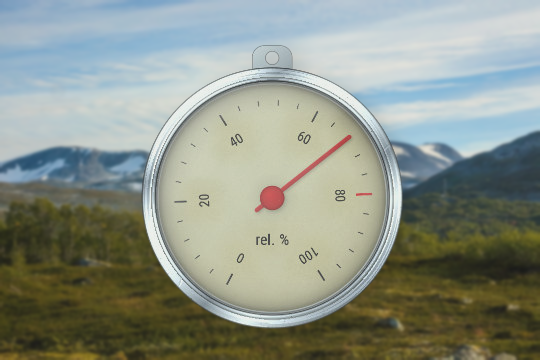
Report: 68 (%)
